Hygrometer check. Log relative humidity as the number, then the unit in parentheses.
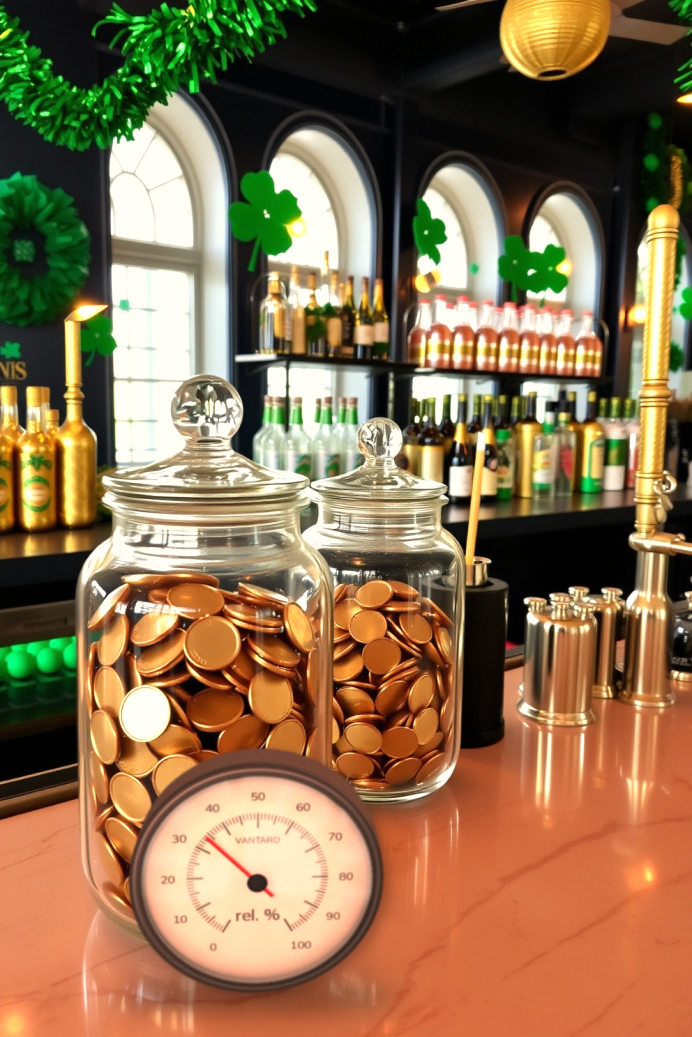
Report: 35 (%)
